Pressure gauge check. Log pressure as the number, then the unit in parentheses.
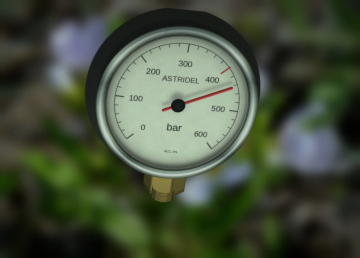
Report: 440 (bar)
